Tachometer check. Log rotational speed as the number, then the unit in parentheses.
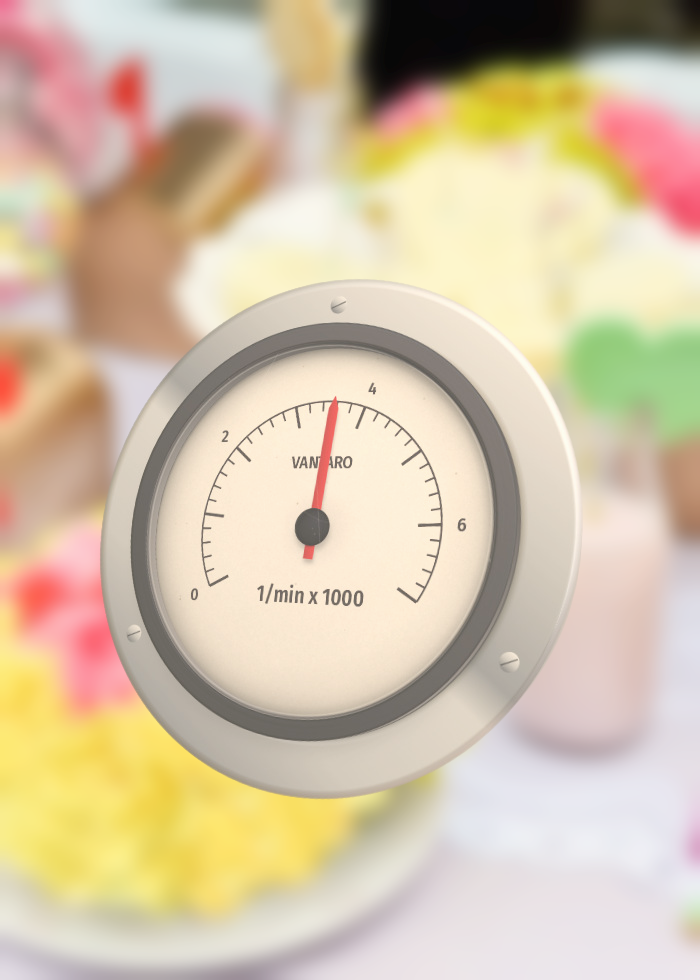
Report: 3600 (rpm)
